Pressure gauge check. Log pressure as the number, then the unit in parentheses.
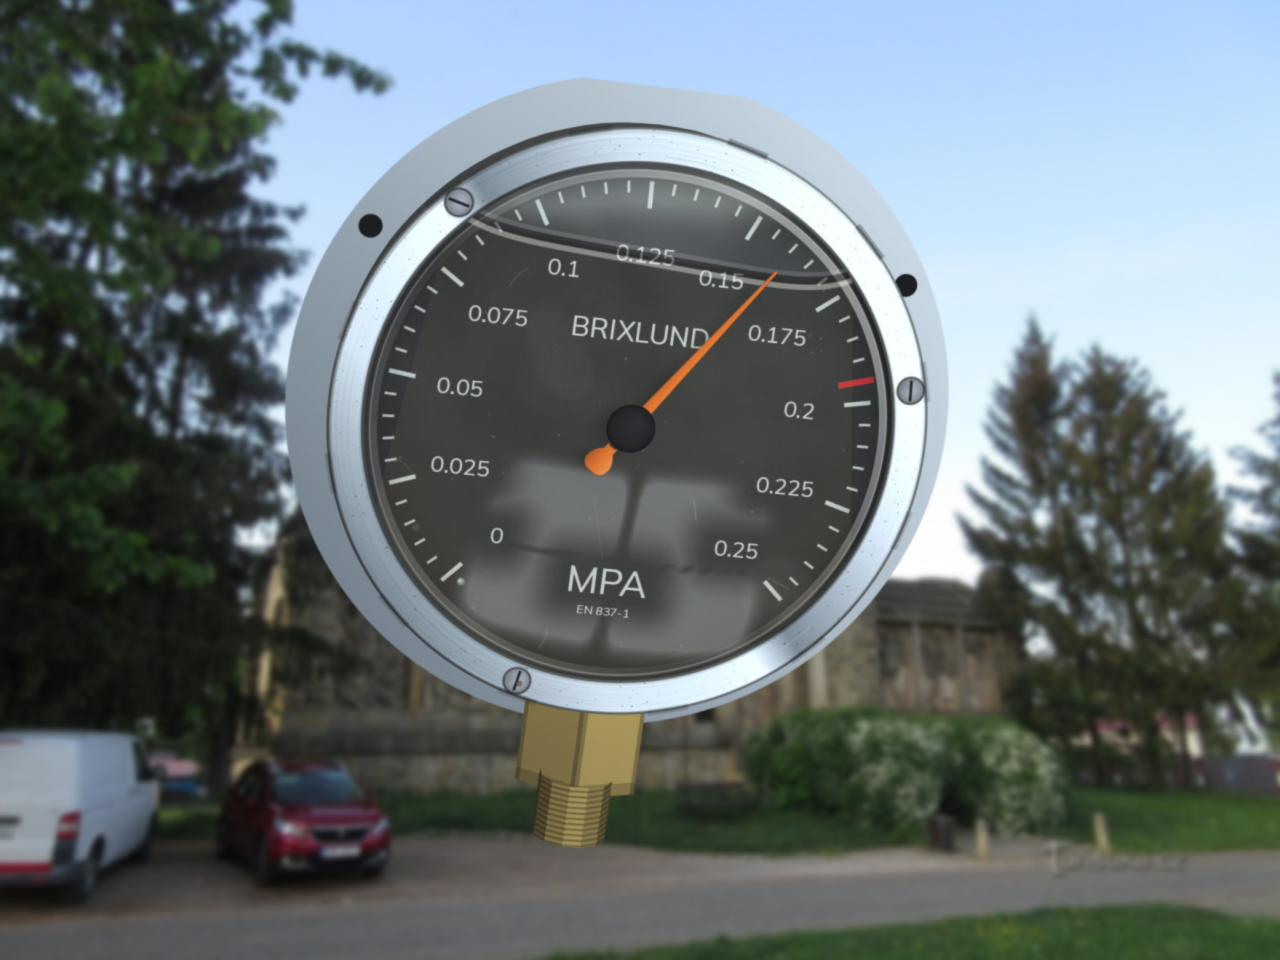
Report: 0.16 (MPa)
